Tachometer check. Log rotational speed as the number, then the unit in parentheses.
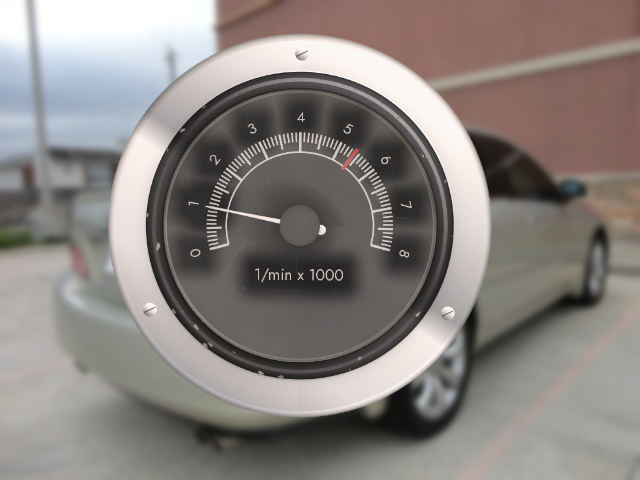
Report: 1000 (rpm)
